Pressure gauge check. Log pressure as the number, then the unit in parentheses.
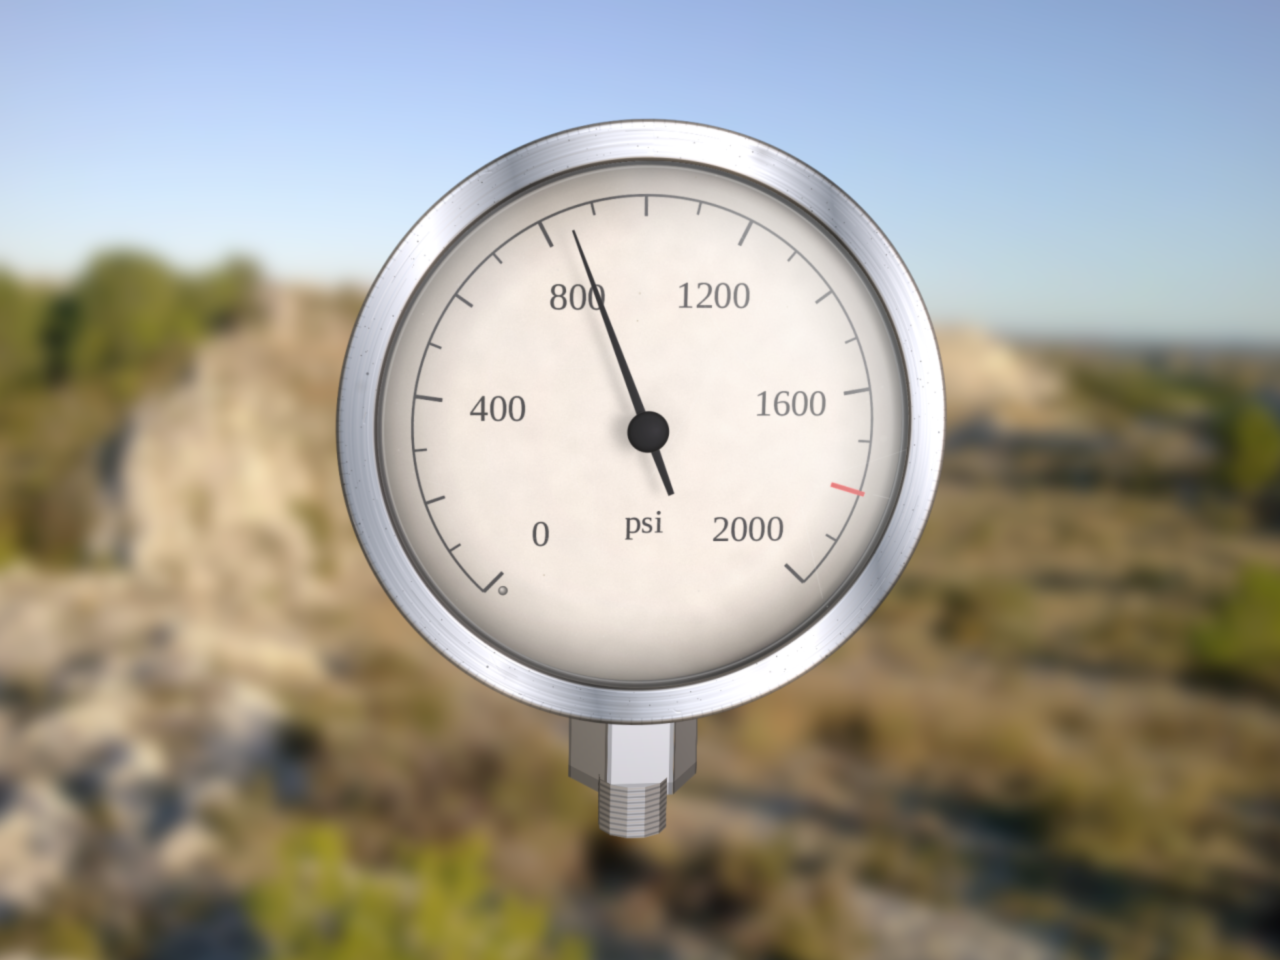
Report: 850 (psi)
